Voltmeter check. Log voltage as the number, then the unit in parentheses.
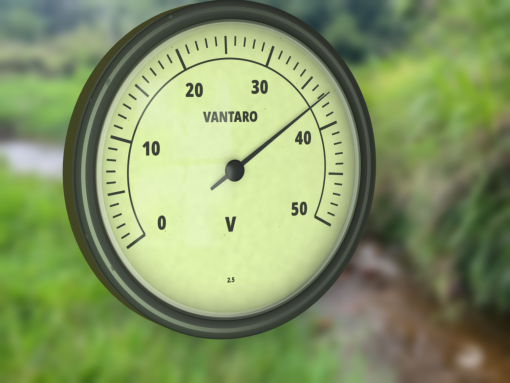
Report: 37 (V)
